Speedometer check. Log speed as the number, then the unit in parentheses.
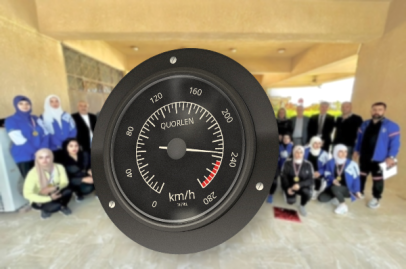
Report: 235 (km/h)
